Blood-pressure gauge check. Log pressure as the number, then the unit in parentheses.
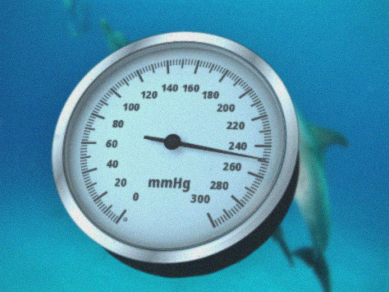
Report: 250 (mmHg)
